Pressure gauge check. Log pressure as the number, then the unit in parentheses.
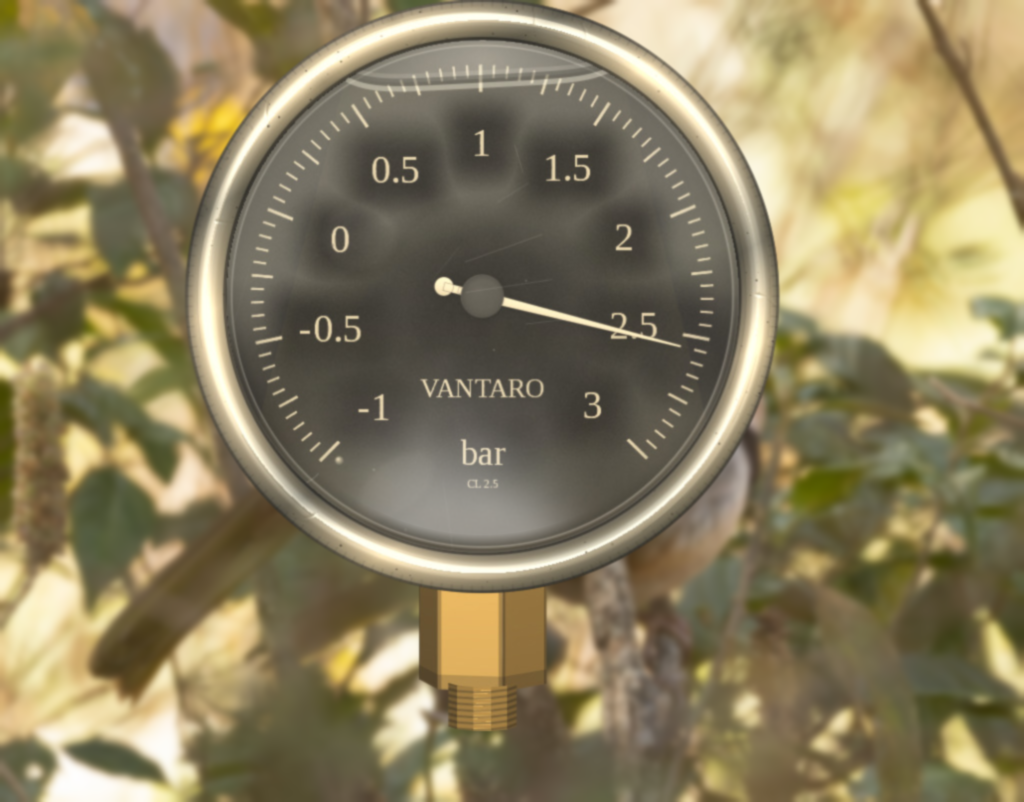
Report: 2.55 (bar)
